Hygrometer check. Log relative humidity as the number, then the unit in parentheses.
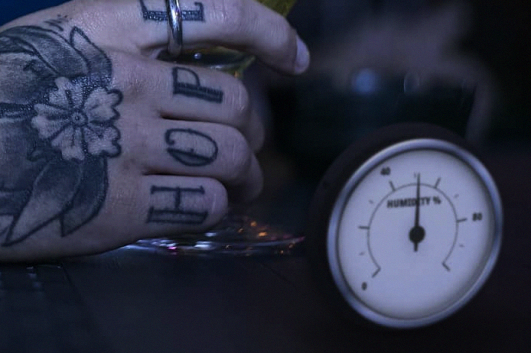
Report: 50 (%)
